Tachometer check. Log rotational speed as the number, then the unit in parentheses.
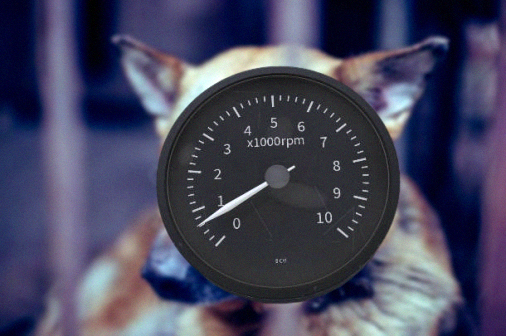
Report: 600 (rpm)
